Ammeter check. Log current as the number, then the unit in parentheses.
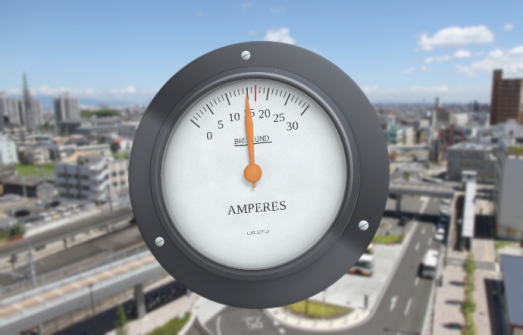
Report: 15 (A)
